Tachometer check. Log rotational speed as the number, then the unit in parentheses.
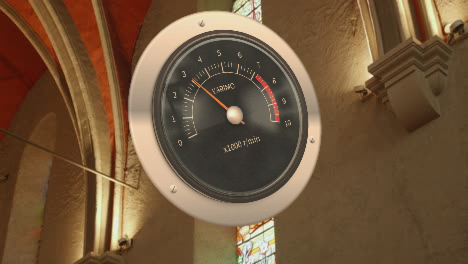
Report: 3000 (rpm)
